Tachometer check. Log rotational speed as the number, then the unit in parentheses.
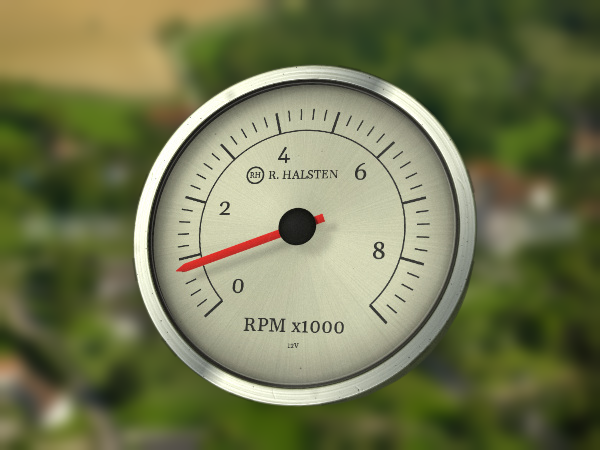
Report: 800 (rpm)
